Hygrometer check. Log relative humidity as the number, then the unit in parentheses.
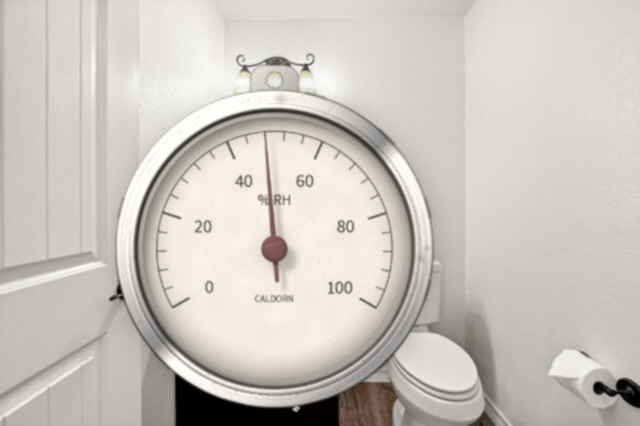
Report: 48 (%)
